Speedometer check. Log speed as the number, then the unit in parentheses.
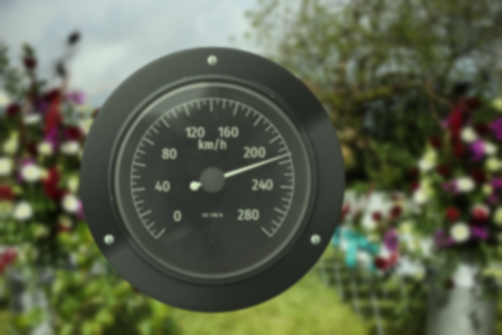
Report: 215 (km/h)
